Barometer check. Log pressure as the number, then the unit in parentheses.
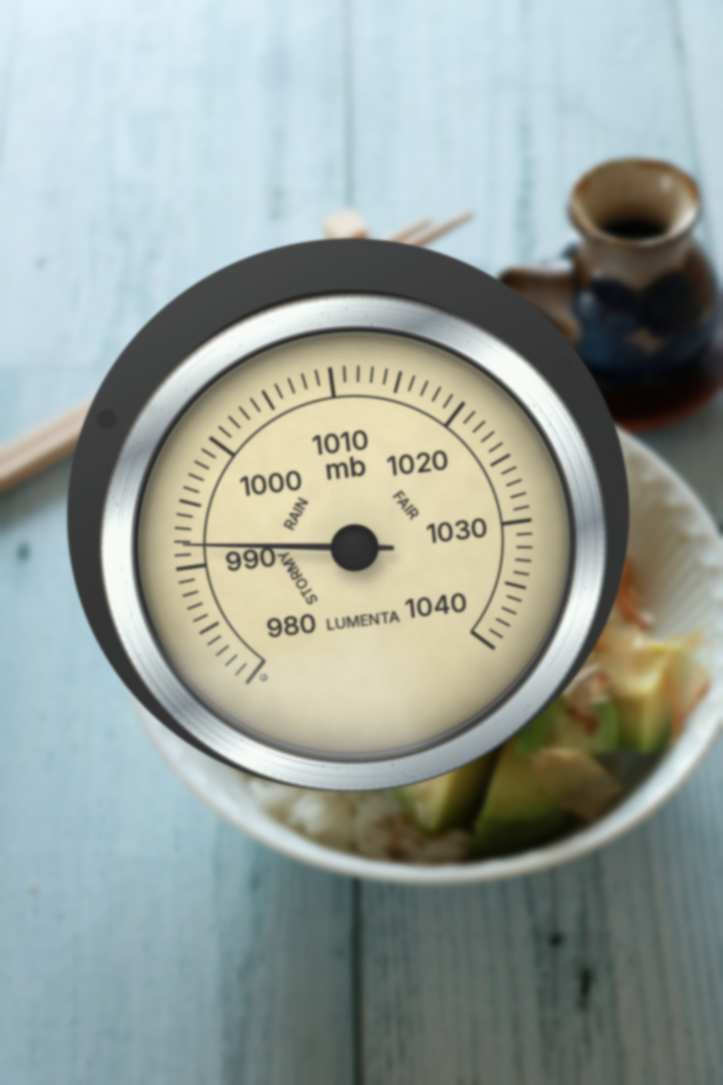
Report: 992 (mbar)
